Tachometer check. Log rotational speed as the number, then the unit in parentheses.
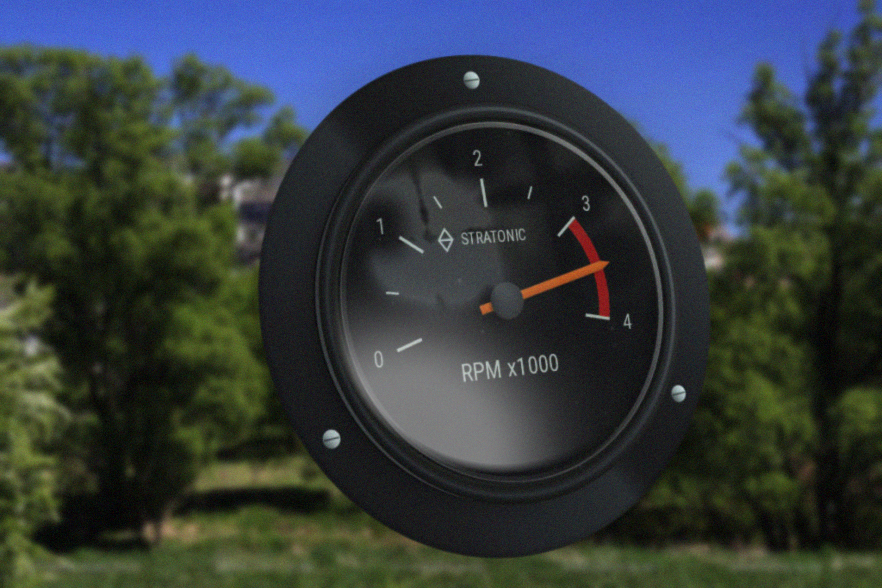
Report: 3500 (rpm)
